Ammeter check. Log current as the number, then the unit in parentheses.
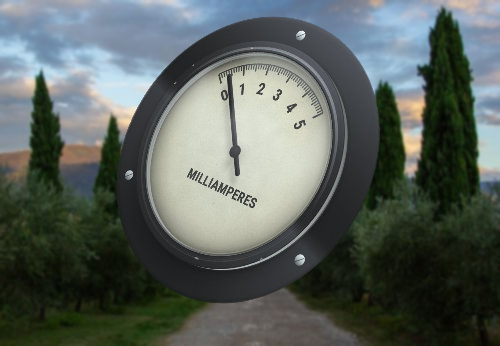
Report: 0.5 (mA)
